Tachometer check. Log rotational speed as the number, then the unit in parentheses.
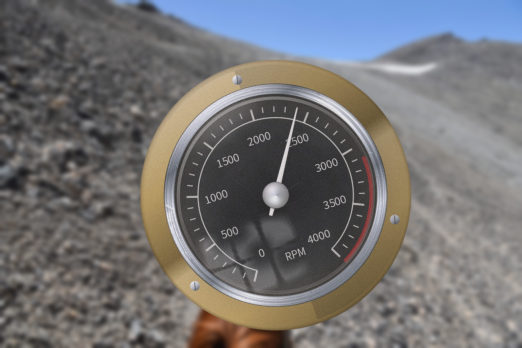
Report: 2400 (rpm)
